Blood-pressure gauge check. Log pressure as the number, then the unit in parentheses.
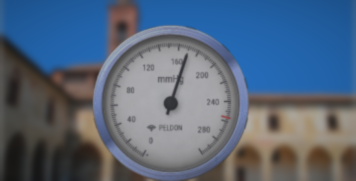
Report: 170 (mmHg)
